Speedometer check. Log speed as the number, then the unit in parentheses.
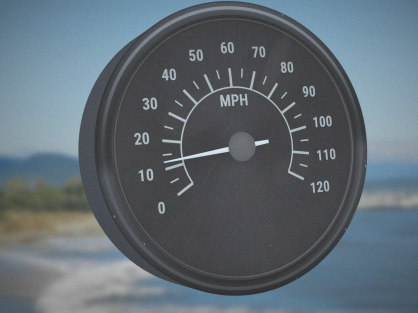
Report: 12.5 (mph)
